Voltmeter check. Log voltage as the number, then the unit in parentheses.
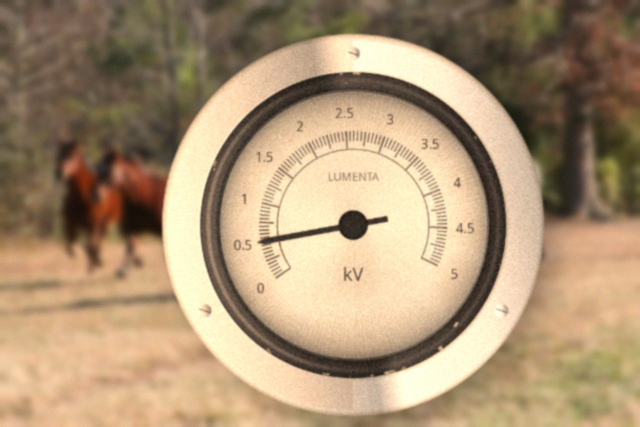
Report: 0.5 (kV)
